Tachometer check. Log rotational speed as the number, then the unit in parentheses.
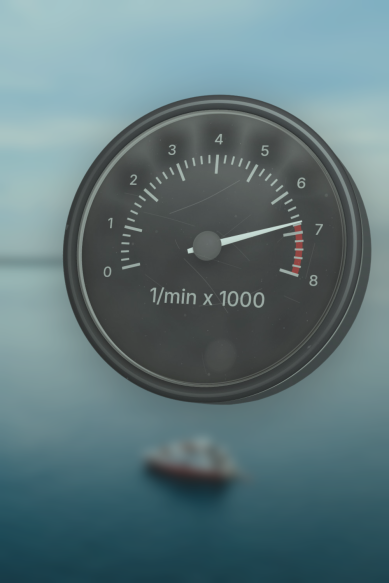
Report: 6800 (rpm)
